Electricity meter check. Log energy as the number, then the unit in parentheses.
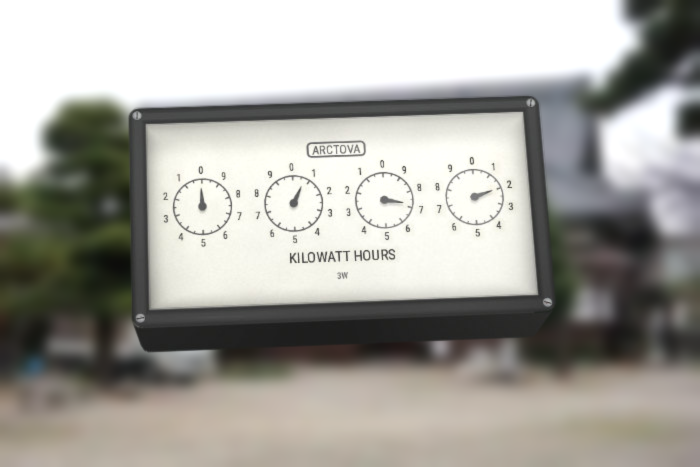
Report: 72 (kWh)
